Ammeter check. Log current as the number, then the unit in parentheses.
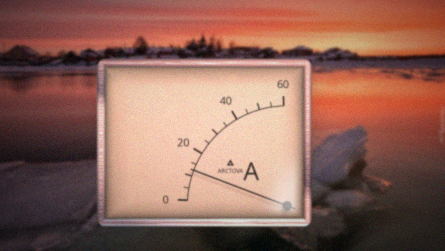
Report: 12.5 (A)
